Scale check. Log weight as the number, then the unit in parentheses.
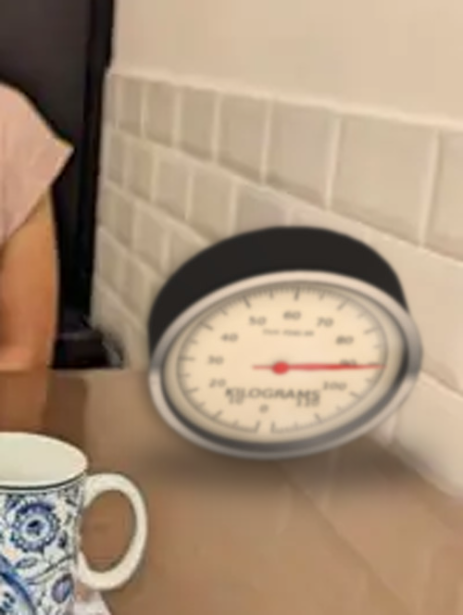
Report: 90 (kg)
